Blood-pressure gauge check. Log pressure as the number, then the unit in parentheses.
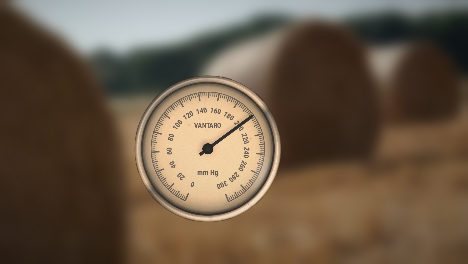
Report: 200 (mmHg)
